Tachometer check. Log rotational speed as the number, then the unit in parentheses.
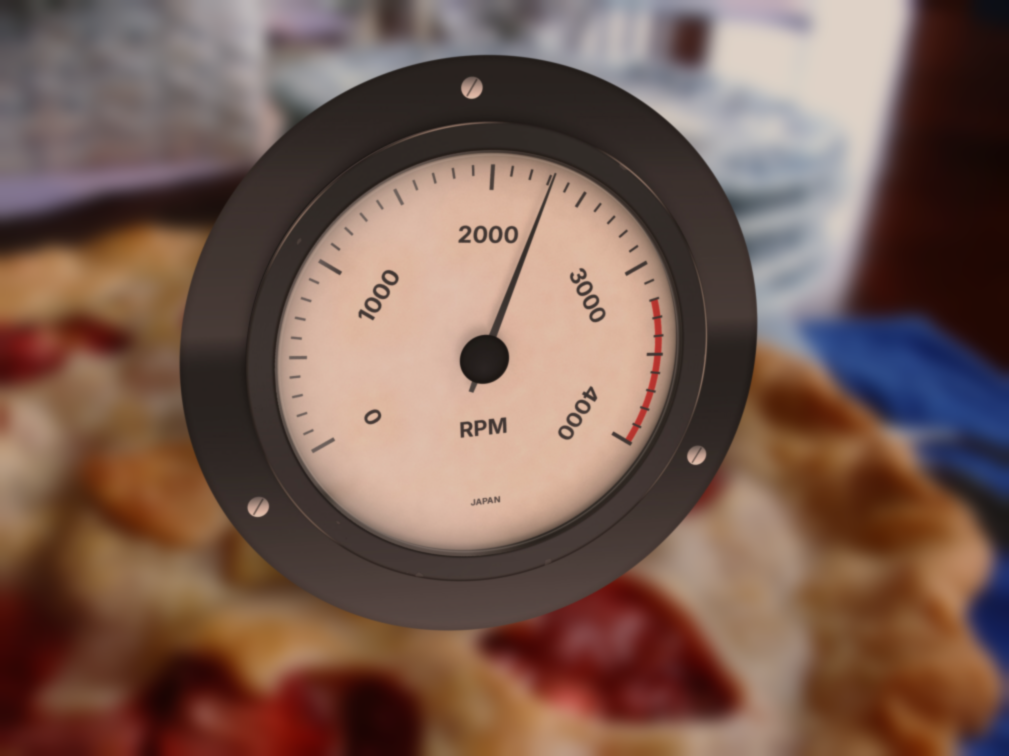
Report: 2300 (rpm)
